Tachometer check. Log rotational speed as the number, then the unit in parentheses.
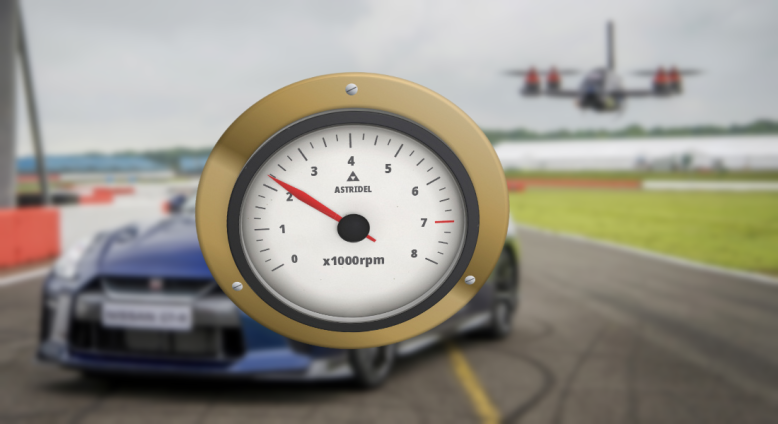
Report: 2250 (rpm)
